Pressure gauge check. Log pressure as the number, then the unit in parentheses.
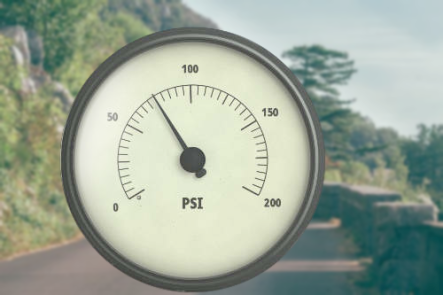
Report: 75 (psi)
